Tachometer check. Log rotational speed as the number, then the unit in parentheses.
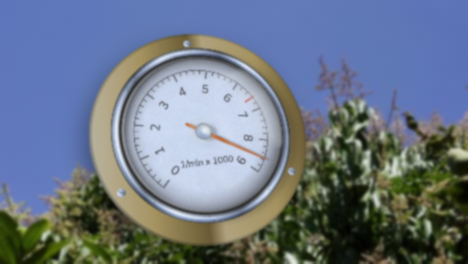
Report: 8600 (rpm)
